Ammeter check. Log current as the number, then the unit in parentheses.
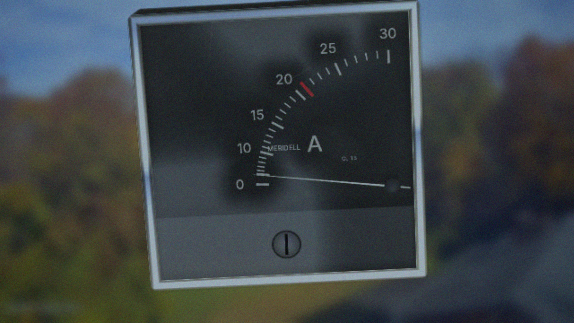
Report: 5 (A)
